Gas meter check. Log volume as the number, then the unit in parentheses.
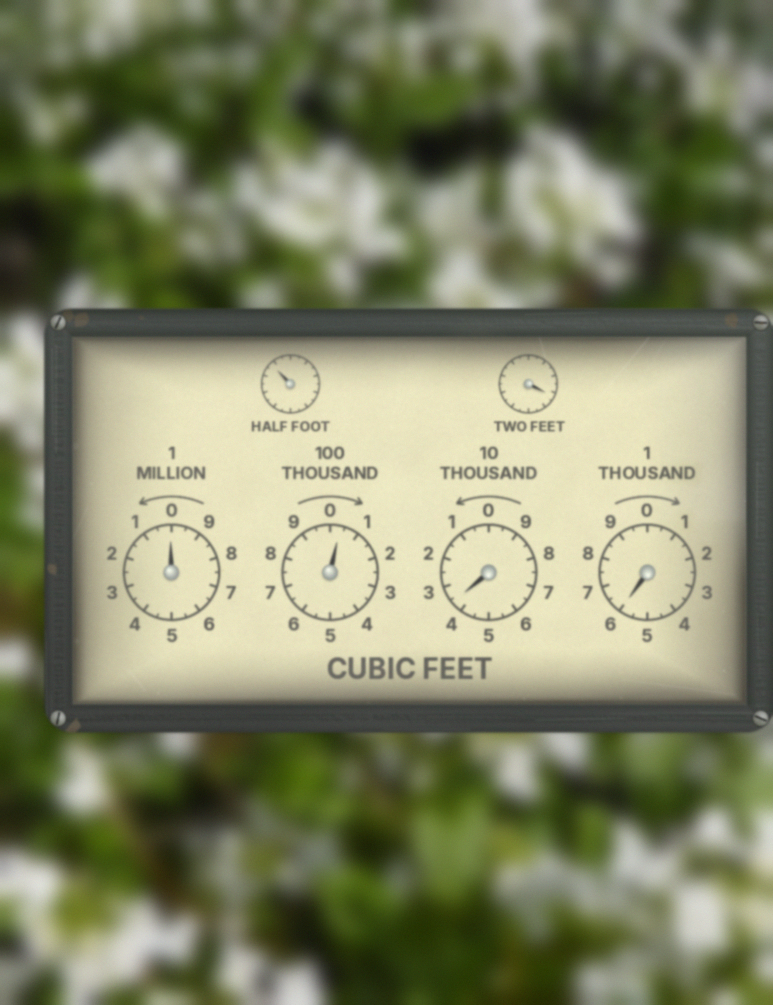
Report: 3600 (ft³)
